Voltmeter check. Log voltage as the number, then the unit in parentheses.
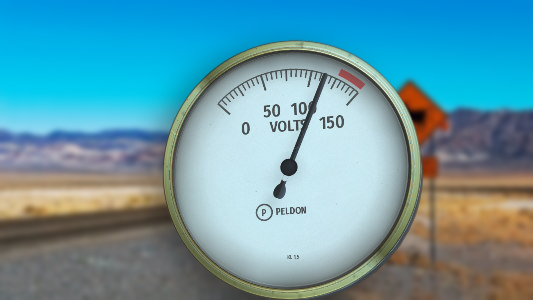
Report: 115 (V)
